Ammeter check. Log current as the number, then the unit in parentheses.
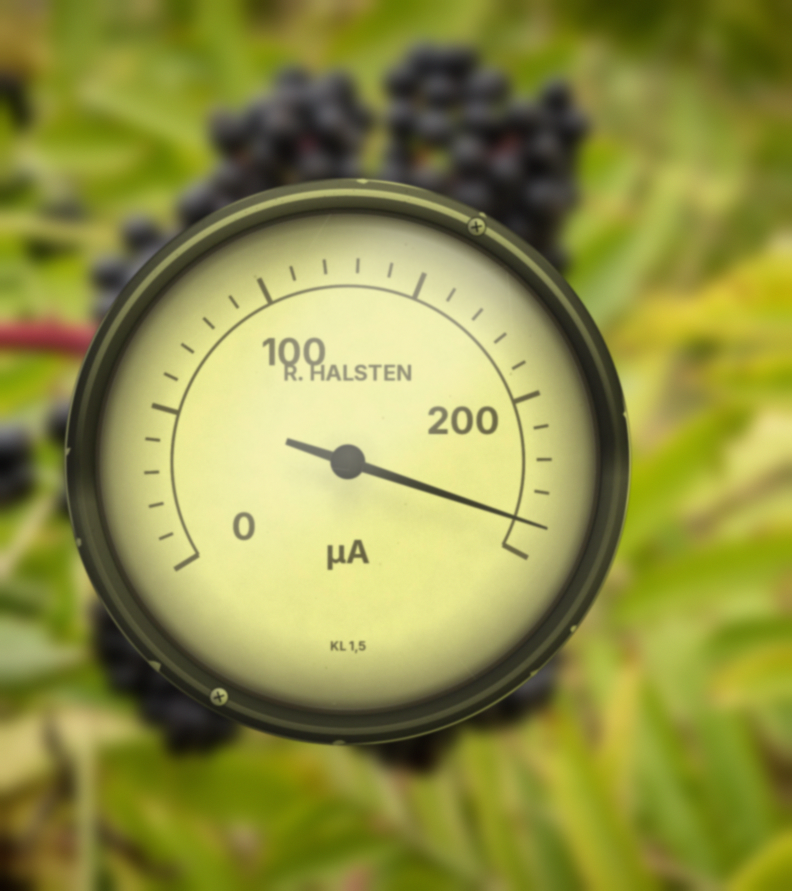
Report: 240 (µA)
